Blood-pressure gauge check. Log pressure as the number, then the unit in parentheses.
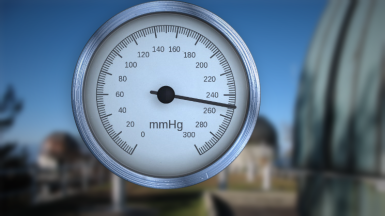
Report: 250 (mmHg)
